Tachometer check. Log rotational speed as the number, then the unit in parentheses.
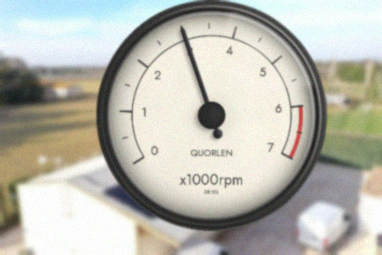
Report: 3000 (rpm)
